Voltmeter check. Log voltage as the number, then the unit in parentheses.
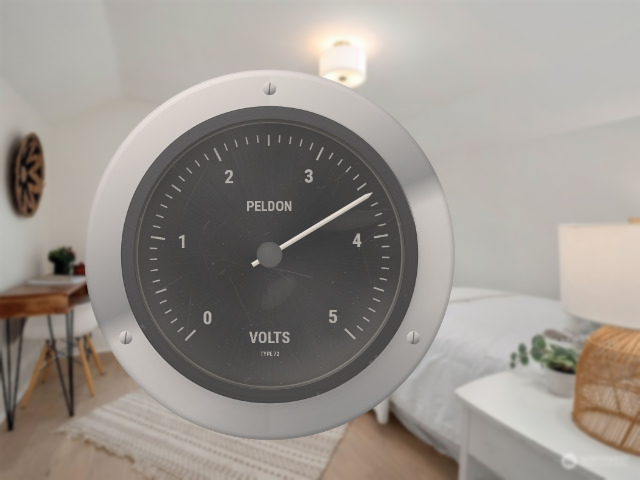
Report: 3.6 (V)
